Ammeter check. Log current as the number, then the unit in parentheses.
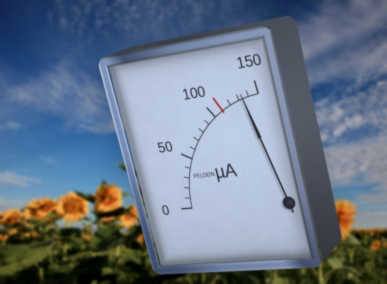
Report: 135 (µA)
